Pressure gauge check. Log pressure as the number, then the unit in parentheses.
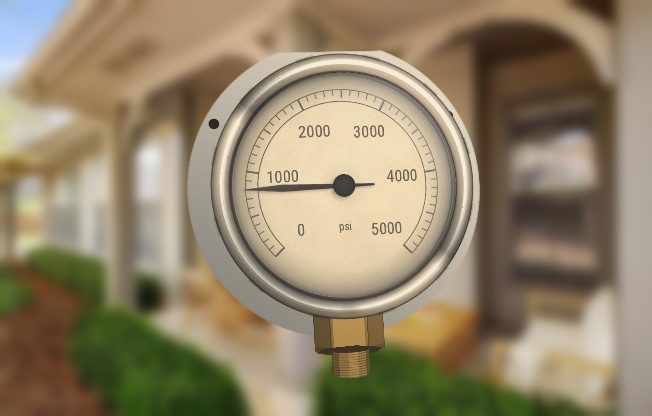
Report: 800 (psi)
